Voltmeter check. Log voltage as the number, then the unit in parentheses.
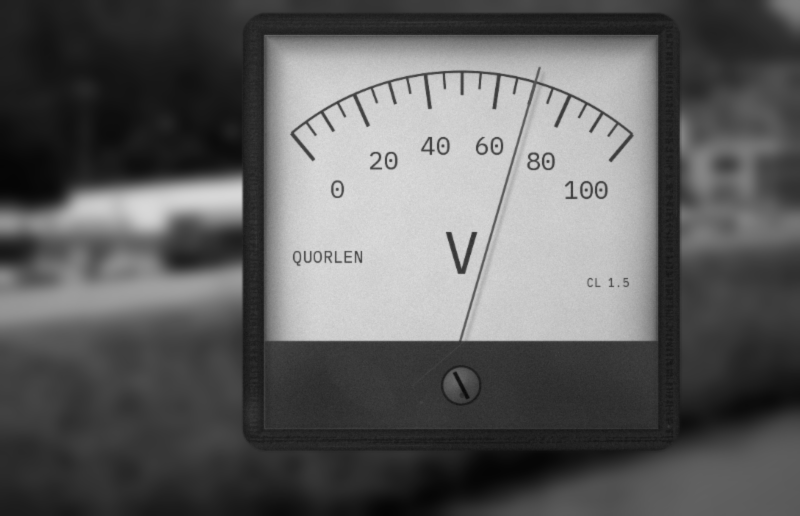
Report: 70 (V)
